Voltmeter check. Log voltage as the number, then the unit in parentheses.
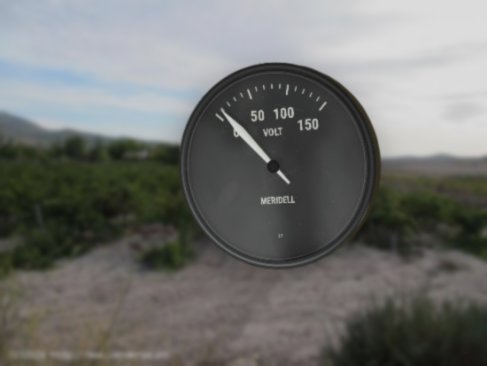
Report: 10 (V)
